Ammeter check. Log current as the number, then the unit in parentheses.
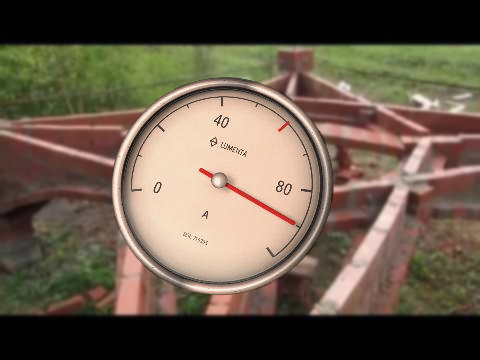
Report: 90 (A)
